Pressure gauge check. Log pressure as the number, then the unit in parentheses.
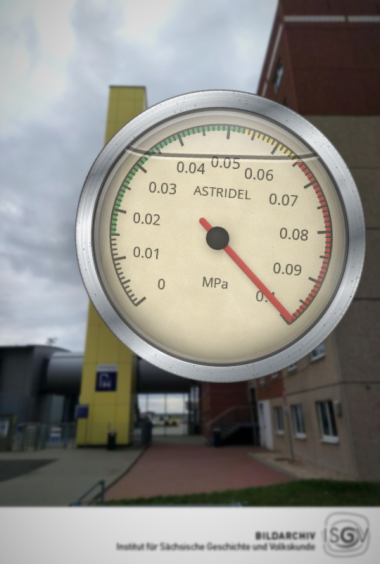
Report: 0.099 (MPa)
